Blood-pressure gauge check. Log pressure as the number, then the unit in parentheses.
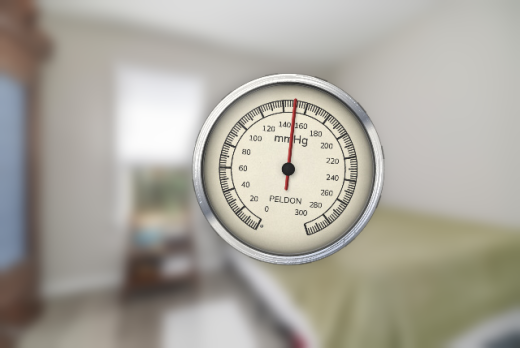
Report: 150 (mmHg)
